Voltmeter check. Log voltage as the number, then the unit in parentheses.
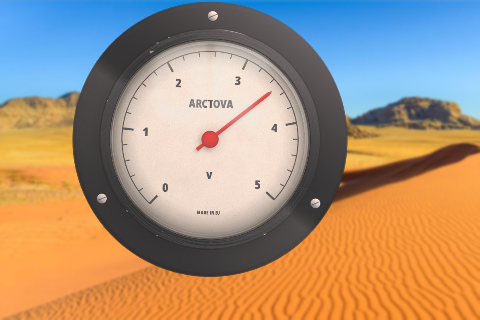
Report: 3.5 (V)
